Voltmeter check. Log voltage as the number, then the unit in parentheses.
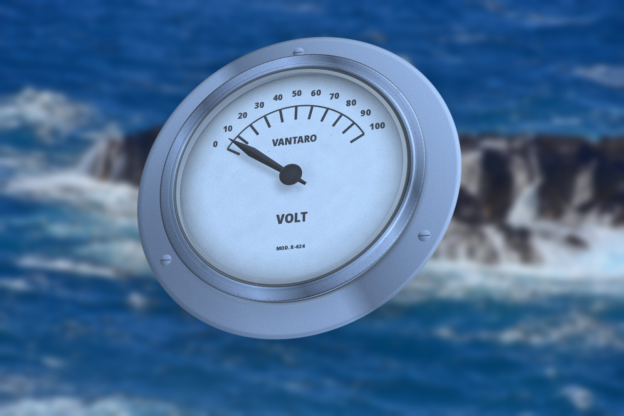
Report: 5 (V)
